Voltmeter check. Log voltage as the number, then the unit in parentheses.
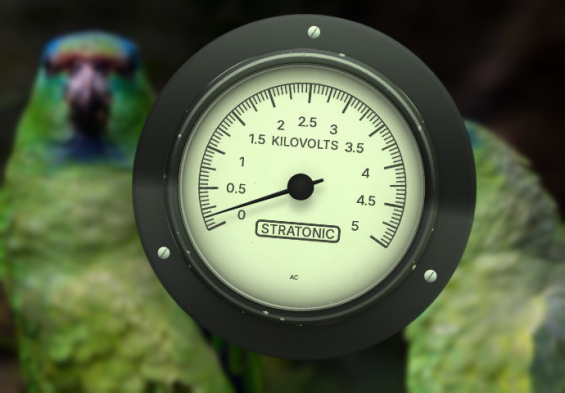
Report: 0.15 (kV)
